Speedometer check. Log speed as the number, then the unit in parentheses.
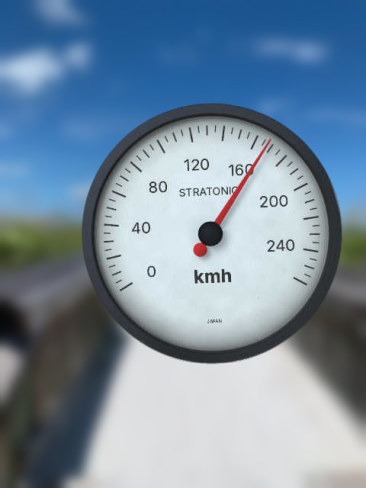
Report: 167.5 (km/h)
